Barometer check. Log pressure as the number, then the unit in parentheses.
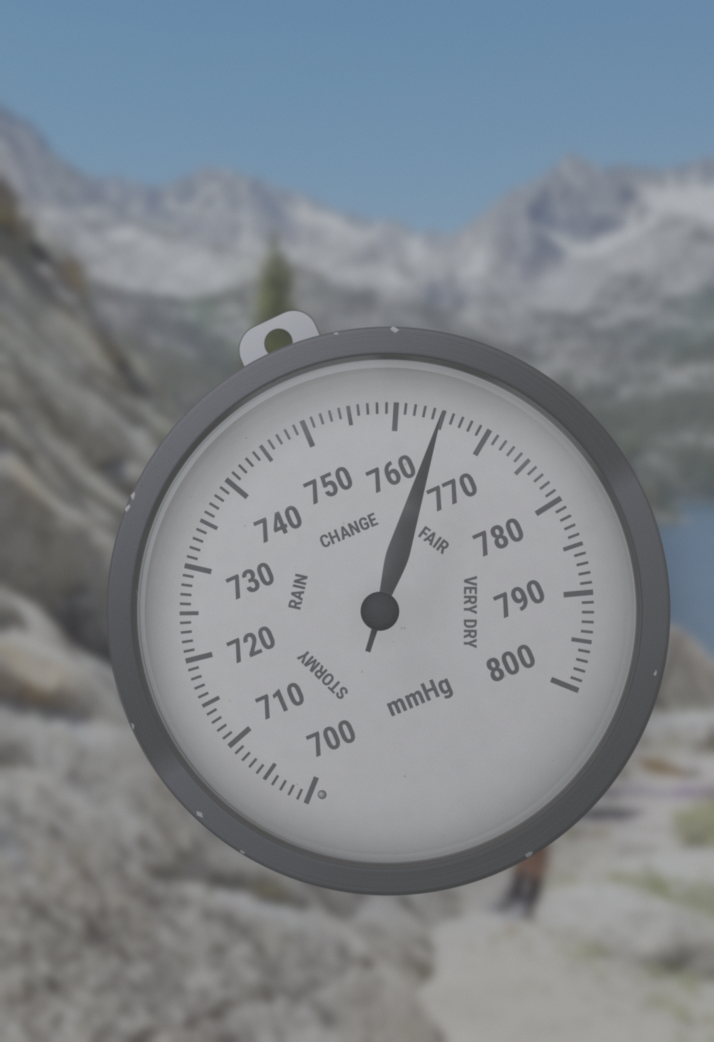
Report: 765 (mmHg)
